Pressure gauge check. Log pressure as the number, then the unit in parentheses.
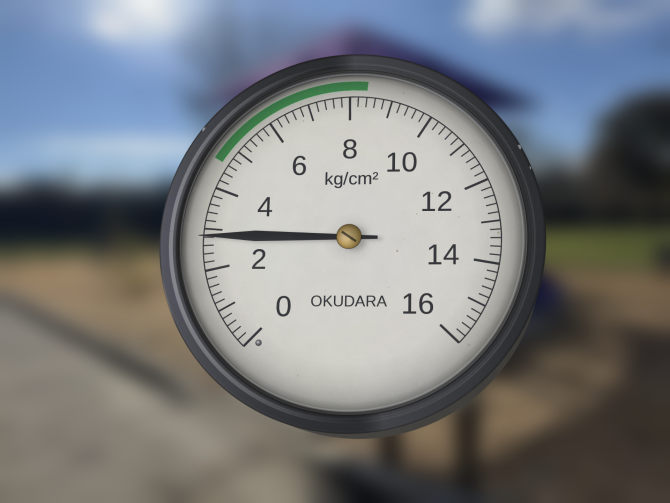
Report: 2.8 (kg/cm²)
